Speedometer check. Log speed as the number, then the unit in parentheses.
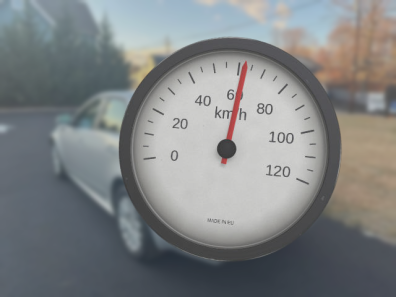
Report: 62.5 (km/h)
